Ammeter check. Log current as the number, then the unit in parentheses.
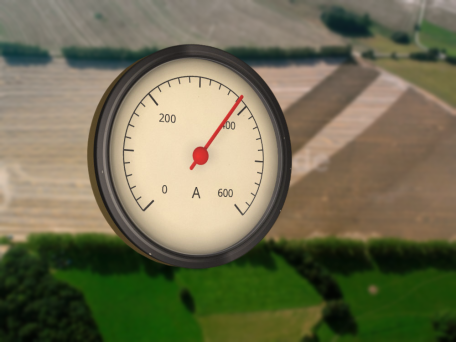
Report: 380 (A)
